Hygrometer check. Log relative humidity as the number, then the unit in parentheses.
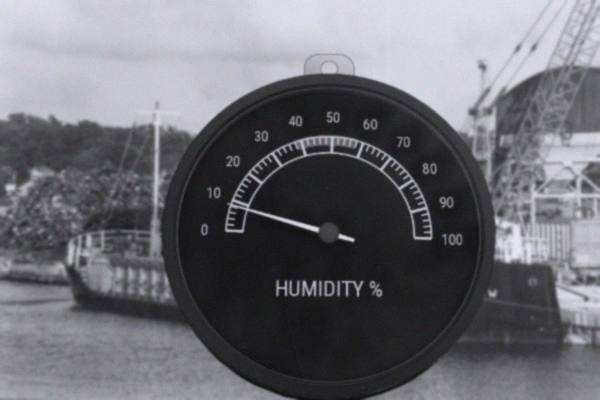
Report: 8 (%)
